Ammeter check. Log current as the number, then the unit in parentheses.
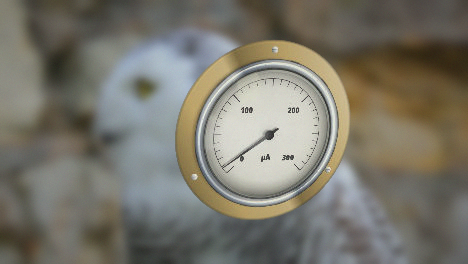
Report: 10 (µA)
